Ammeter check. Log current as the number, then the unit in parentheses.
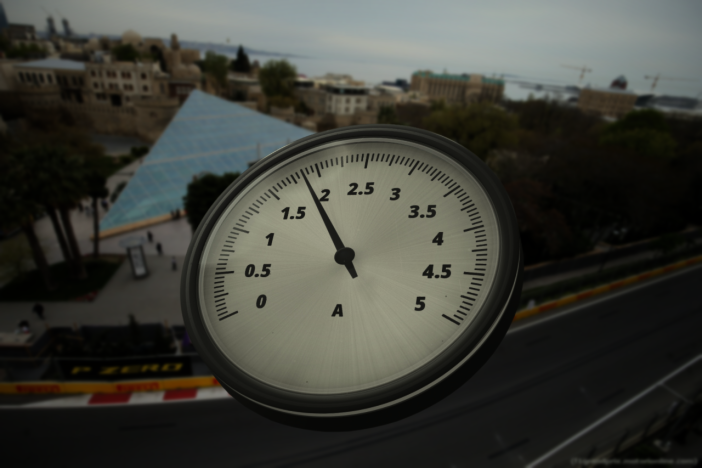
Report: 1.85 (A)
